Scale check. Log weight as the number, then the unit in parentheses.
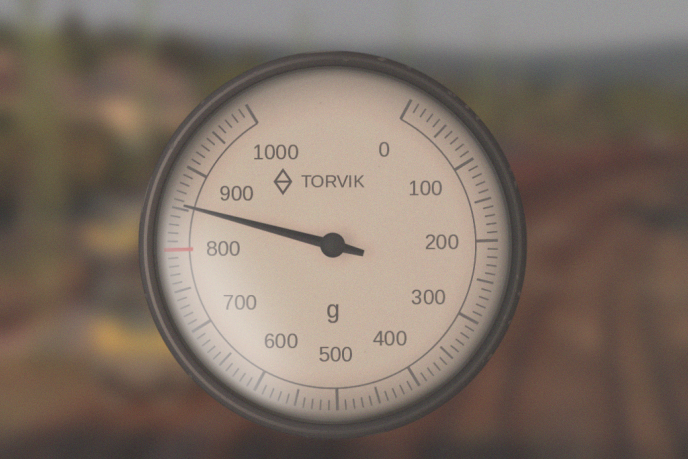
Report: 855 (g)
